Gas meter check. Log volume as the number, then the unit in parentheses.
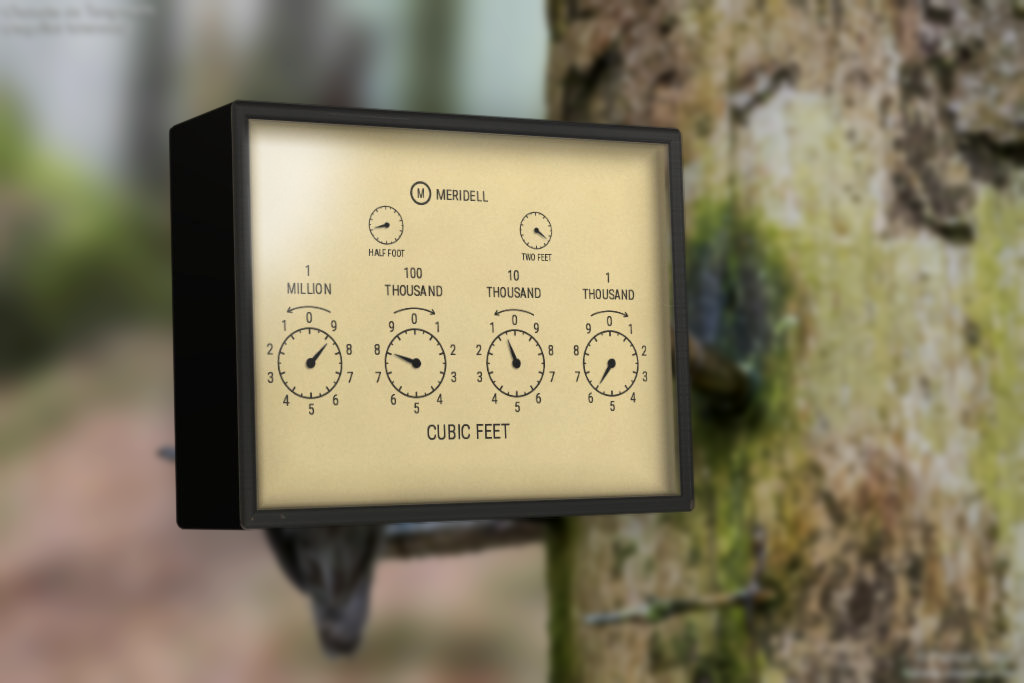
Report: 880600 (ft³)
